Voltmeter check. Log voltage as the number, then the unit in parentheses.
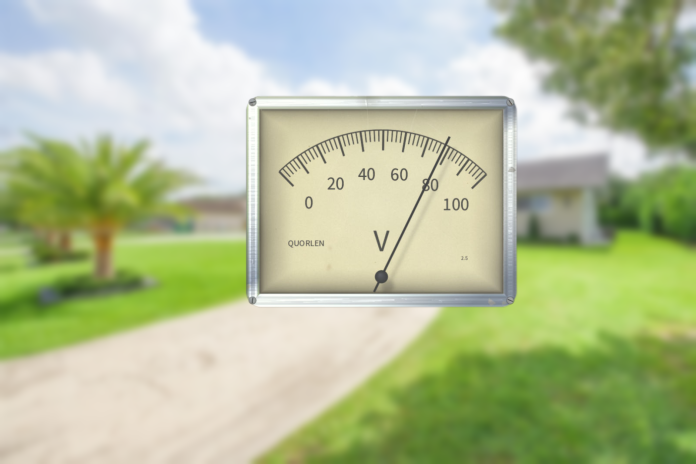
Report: 78 (V)
